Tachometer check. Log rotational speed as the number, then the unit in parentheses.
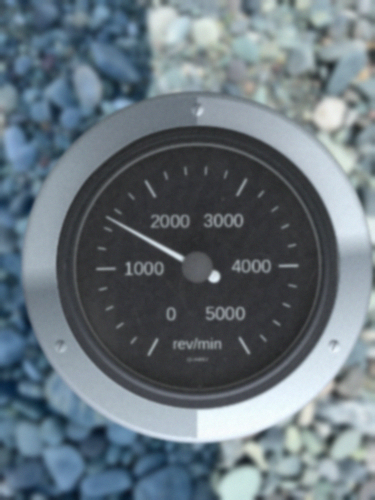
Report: 1500 (rpm)
